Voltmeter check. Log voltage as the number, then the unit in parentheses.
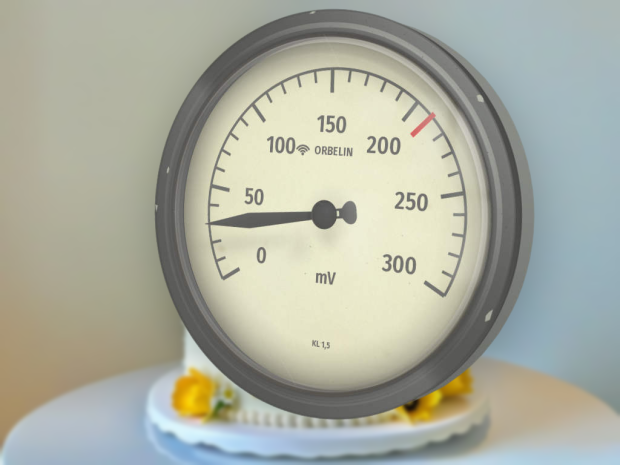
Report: 30 (mV)
